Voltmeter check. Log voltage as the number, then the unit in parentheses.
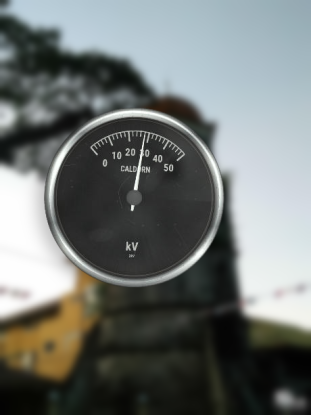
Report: 28 (kV)
